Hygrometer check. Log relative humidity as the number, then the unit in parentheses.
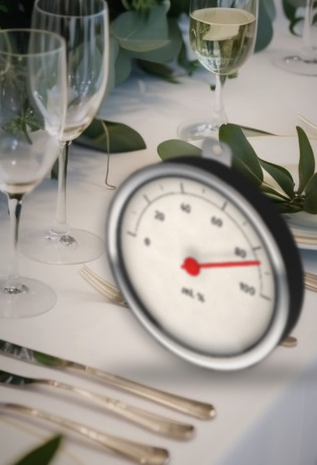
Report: 85 (%)
